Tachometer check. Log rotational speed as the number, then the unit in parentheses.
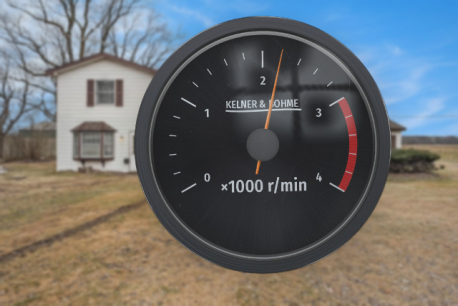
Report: 2200 (rpm)
